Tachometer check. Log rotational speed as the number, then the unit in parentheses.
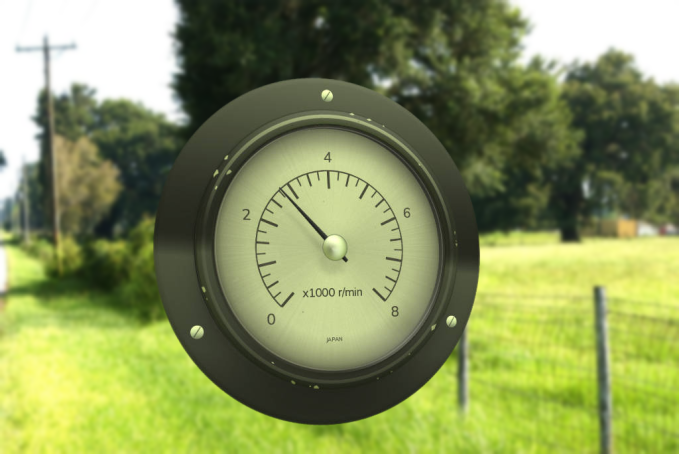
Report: 2750 (rpm)
